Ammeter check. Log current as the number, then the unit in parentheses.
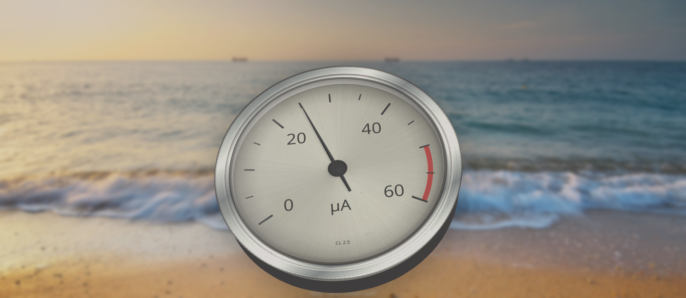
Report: 25 (µA)
